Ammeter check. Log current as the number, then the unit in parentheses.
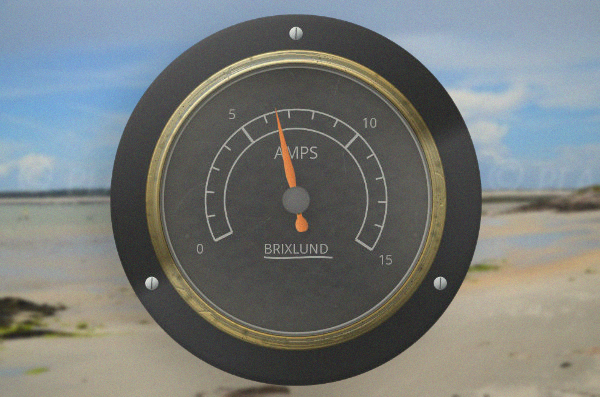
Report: 6.5 (A)
